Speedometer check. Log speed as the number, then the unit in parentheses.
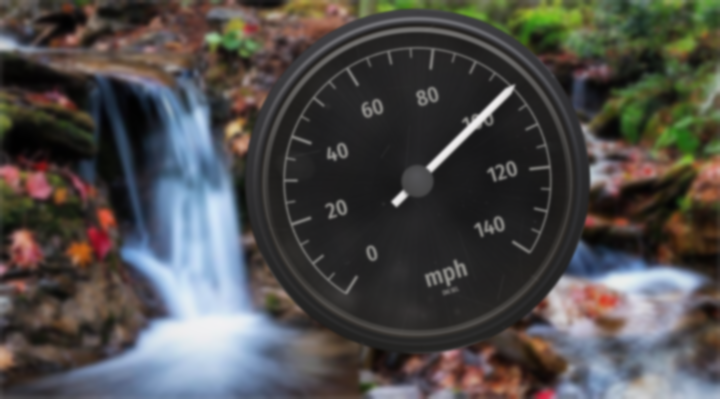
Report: 100 (mph)
